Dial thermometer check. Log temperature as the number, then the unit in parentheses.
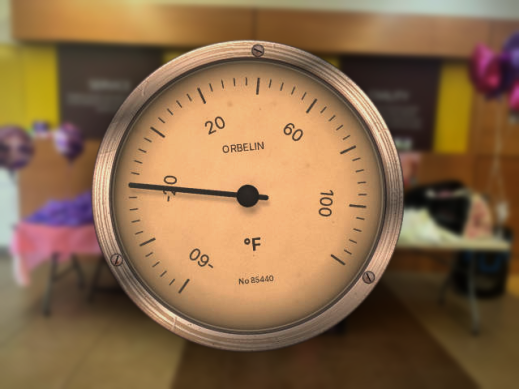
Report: -20 (°F)
